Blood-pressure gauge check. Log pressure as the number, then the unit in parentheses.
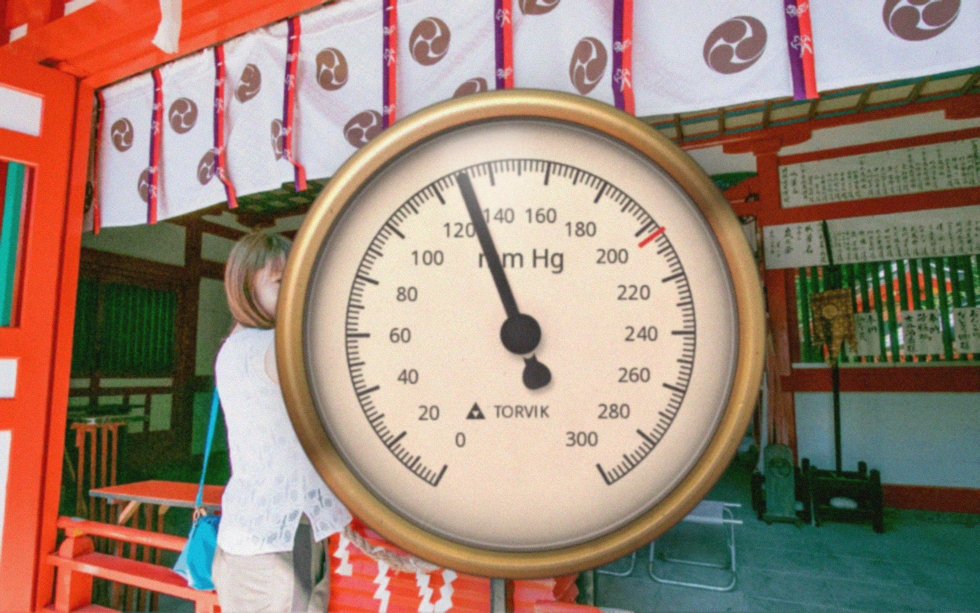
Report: 130 (mmHg)
